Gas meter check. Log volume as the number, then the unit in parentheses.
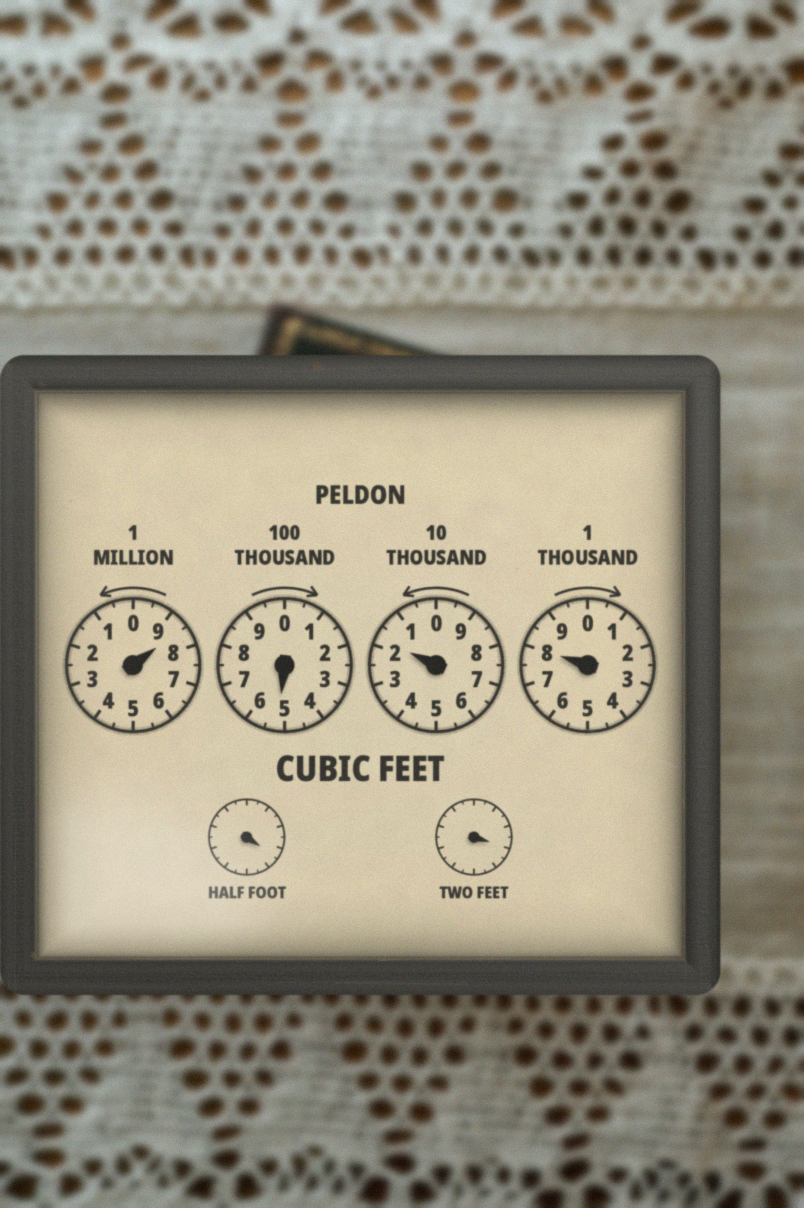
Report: 851800 (ft³)
